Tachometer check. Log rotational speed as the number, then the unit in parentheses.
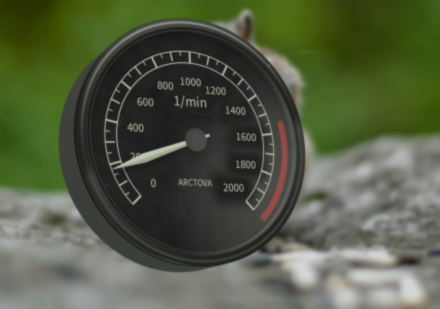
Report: 175 (rpm)
